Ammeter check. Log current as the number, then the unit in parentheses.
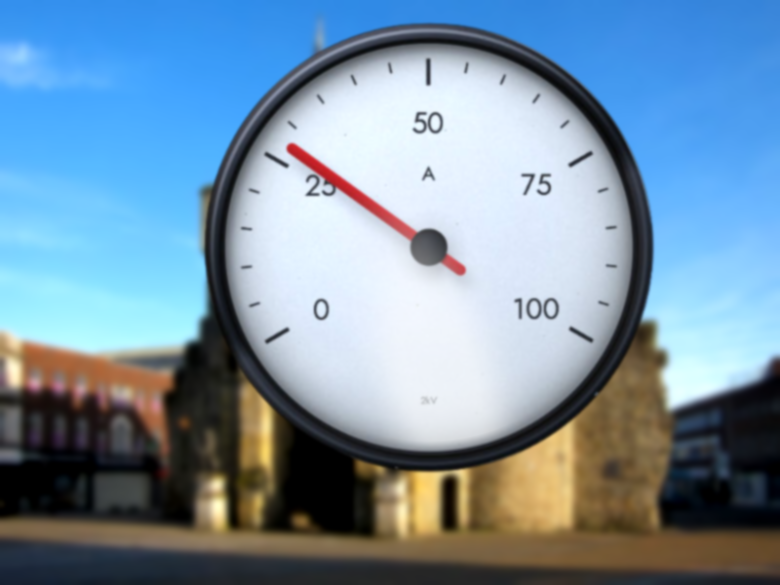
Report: 27.5 (A)
